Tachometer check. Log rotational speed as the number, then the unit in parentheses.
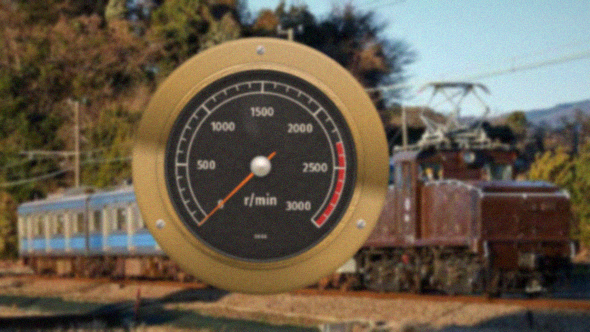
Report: 0 (rpm)
